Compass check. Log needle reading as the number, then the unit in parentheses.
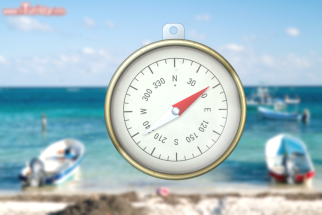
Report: 55 (°)
